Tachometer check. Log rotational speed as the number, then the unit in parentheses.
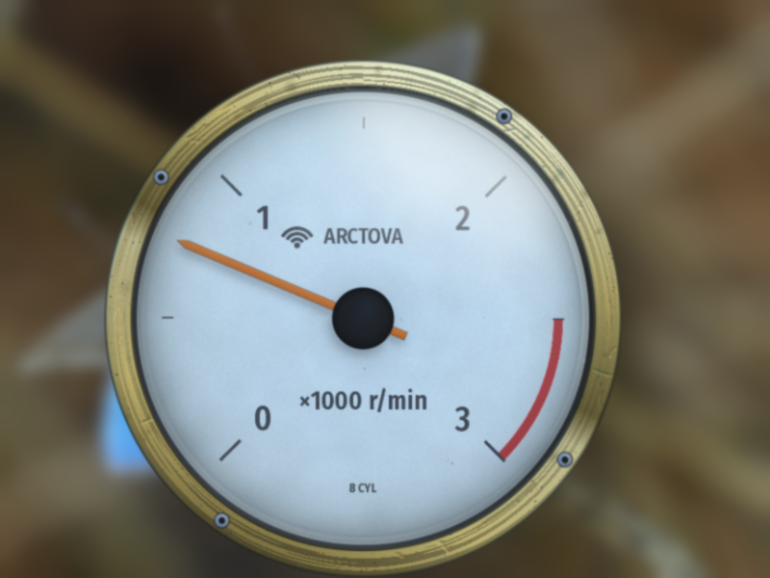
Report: 750 (rpm)
